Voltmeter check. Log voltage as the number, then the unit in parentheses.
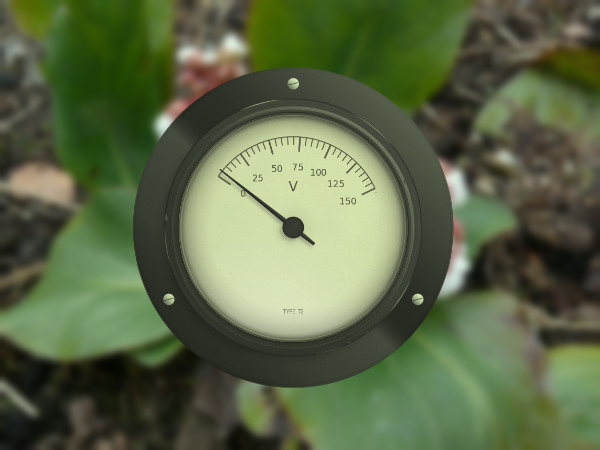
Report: 5 (V)
